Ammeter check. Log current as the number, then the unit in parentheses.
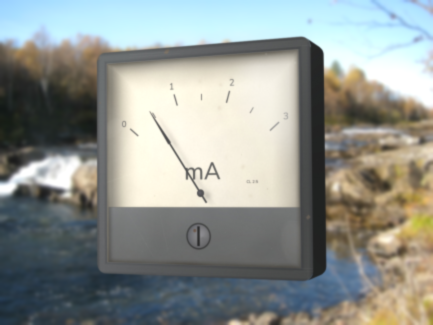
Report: 0.5 (mA)
